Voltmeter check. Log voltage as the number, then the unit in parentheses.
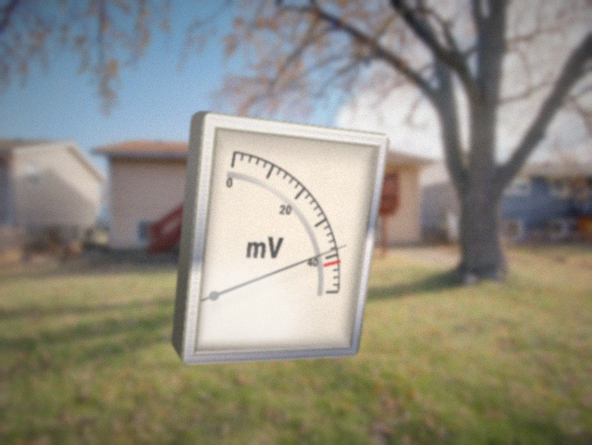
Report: 38 (mV)
